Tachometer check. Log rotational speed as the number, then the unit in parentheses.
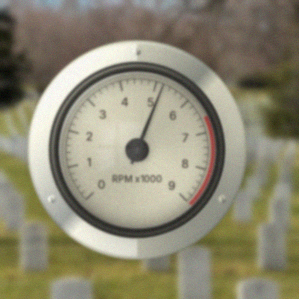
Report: 5200 (rpm)
